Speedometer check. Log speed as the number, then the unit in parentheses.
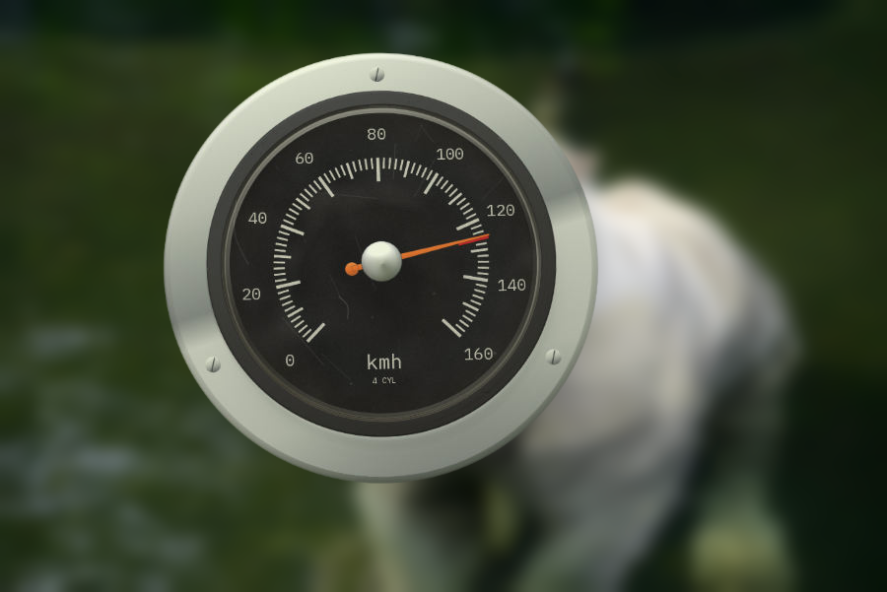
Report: 126 (km/h)
